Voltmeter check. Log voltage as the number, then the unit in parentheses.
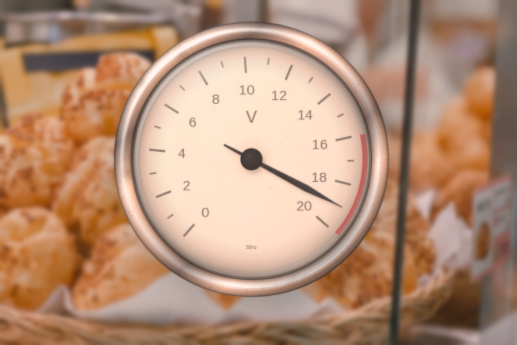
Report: 19 (V)
